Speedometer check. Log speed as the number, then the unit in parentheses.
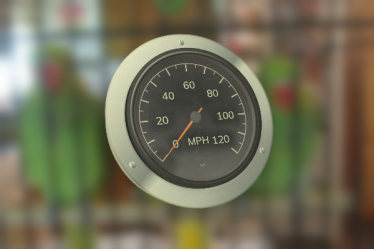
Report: 0 (mph)
